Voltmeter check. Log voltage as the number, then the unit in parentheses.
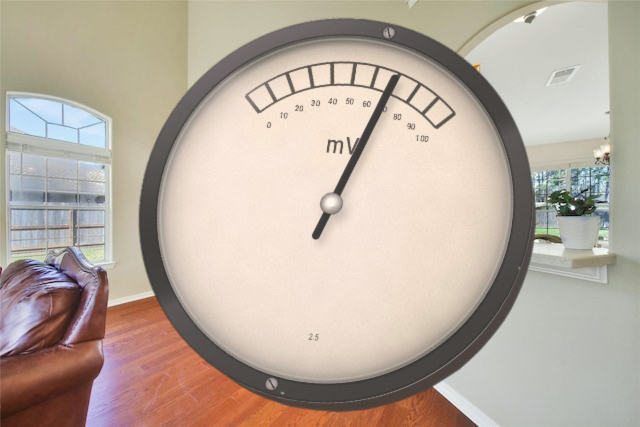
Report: 70 (mV)
